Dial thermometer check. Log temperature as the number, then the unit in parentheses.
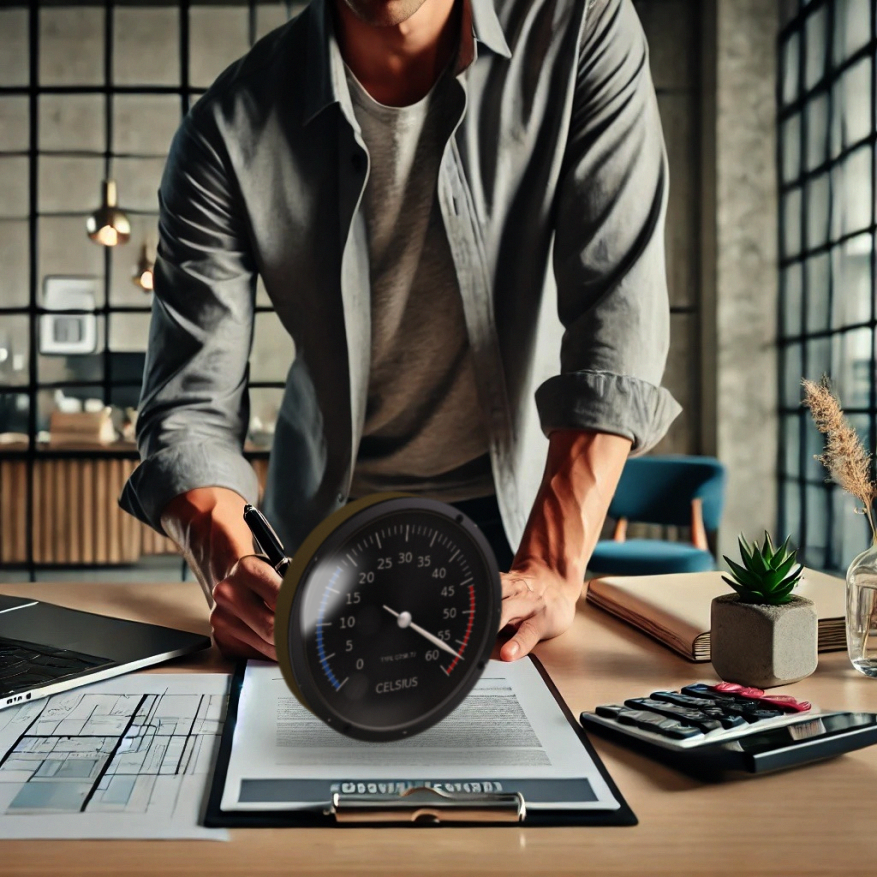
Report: 57 (°C)
